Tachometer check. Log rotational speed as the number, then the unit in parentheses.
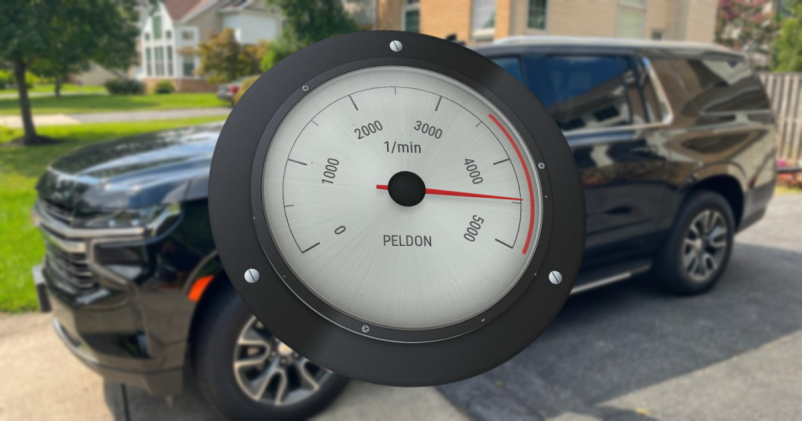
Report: 4500 (rpm)
